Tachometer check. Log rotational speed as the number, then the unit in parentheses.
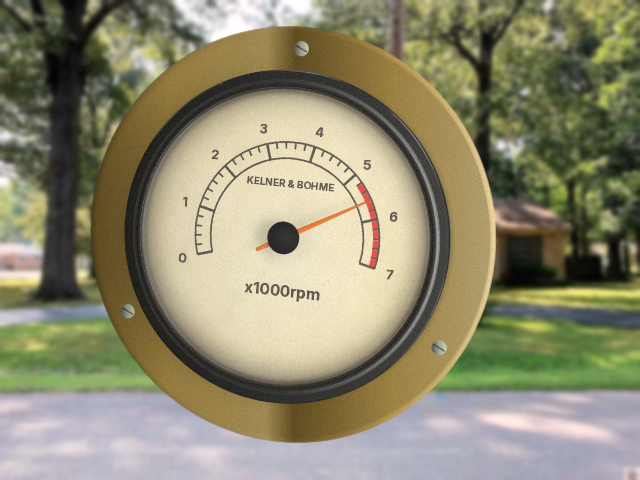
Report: 5600 (rpm)
